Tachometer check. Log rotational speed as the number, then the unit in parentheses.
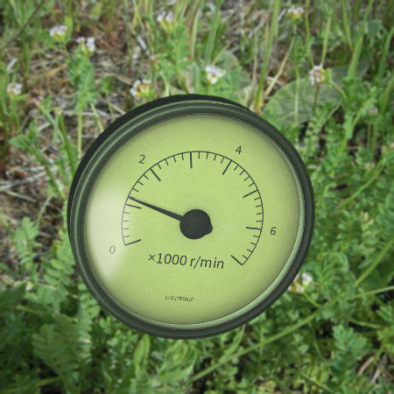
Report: 1200 (rpm)
